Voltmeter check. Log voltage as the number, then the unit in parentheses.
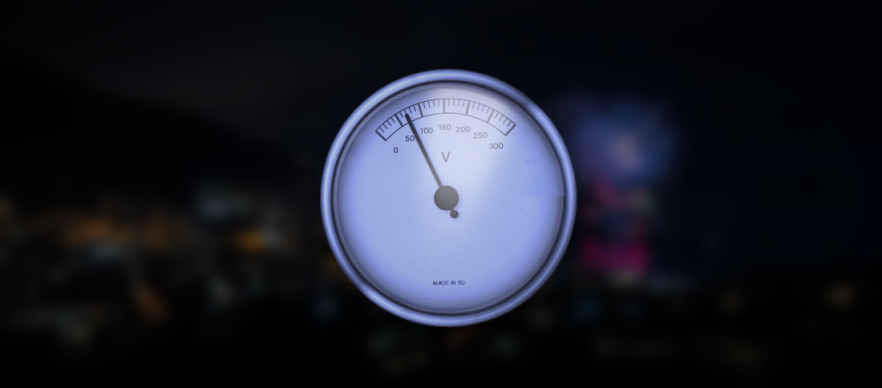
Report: 70 (V)
